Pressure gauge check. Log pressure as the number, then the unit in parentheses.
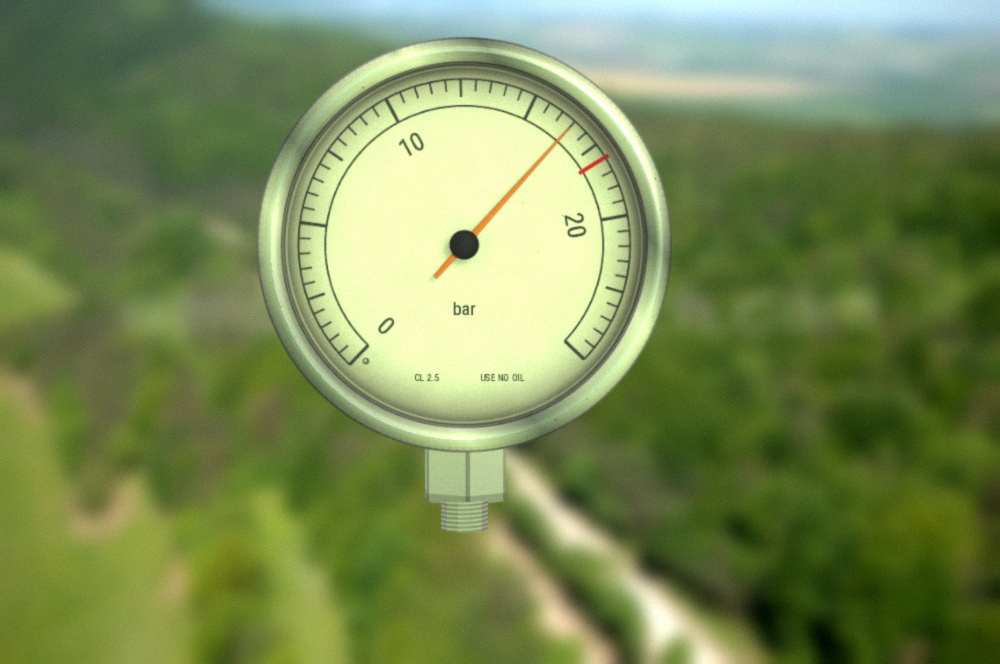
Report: 16.5 (bar)
